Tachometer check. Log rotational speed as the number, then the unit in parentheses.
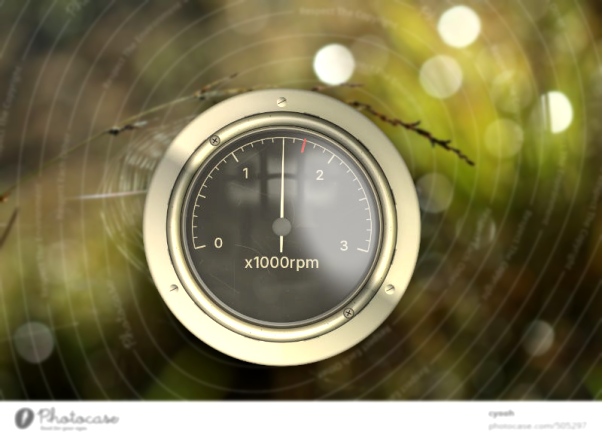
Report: 1500 (rpm)
